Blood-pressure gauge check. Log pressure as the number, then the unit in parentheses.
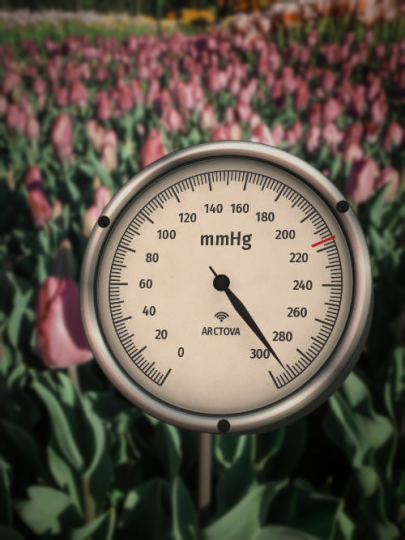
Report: 292 (mmHg)
